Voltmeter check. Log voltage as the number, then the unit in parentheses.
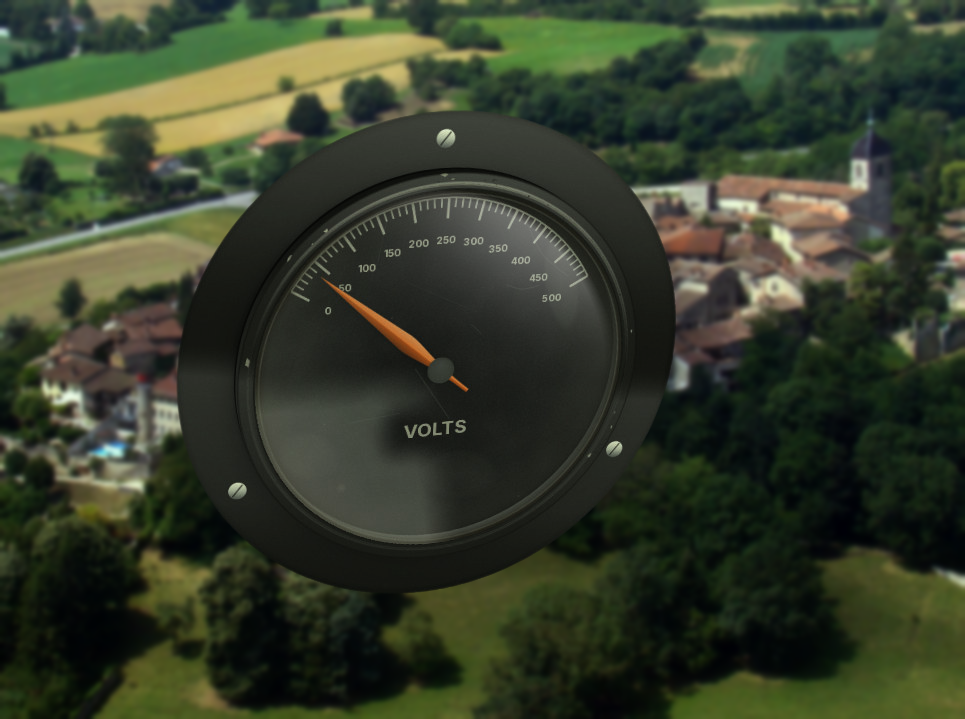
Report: 40 (V)
